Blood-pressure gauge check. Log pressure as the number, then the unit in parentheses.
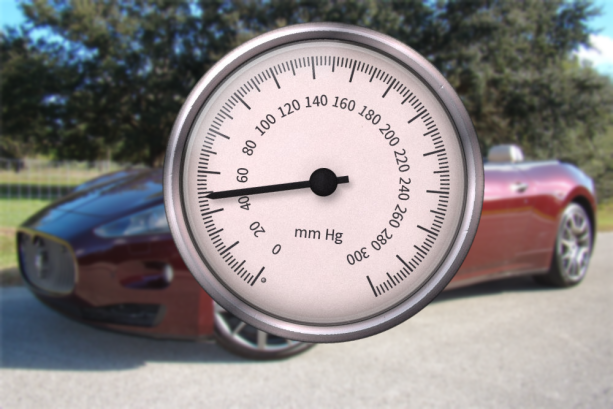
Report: 48 (mmHg)
